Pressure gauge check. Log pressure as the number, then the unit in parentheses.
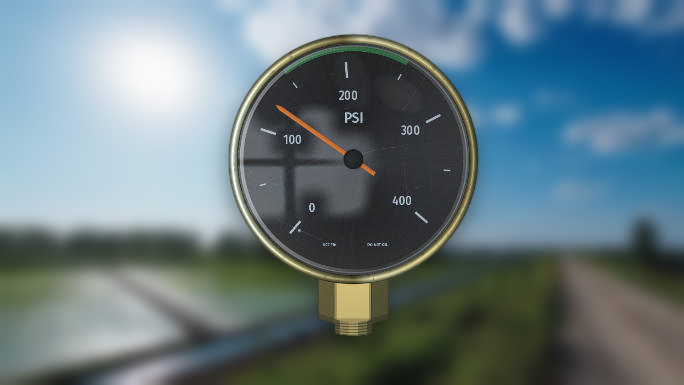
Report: 125 (psi)
